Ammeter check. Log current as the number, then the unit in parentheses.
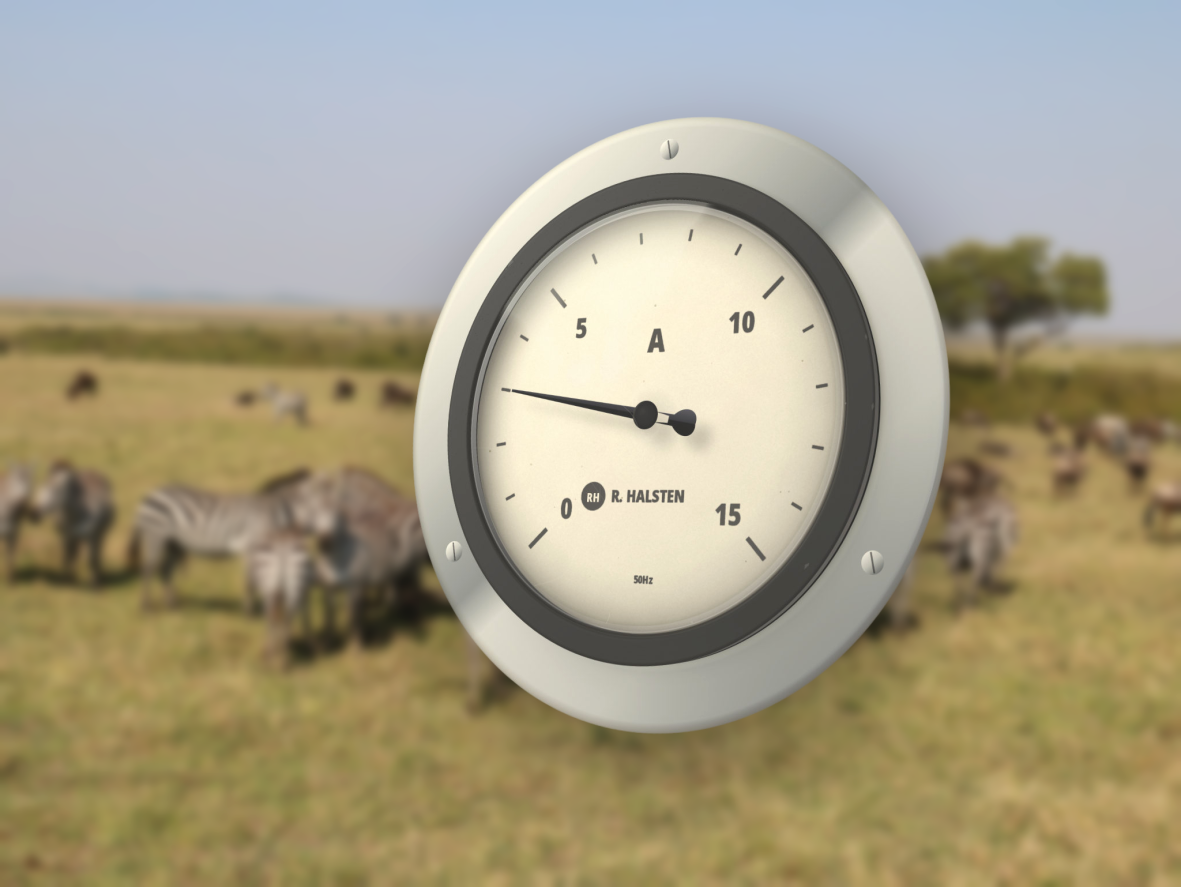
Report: 3 (A)
